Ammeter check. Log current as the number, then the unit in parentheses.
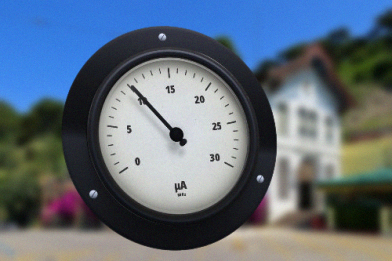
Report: 10 (µA)
